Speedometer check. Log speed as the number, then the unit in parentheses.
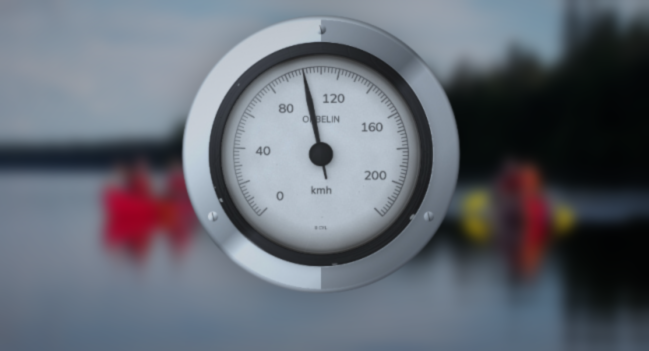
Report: 100 (km/h)
